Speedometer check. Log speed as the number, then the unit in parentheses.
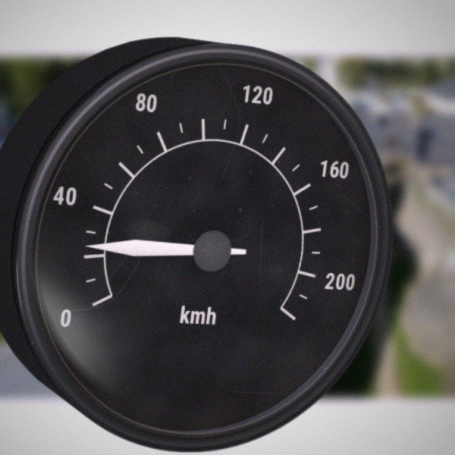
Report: 25 (km/h)
